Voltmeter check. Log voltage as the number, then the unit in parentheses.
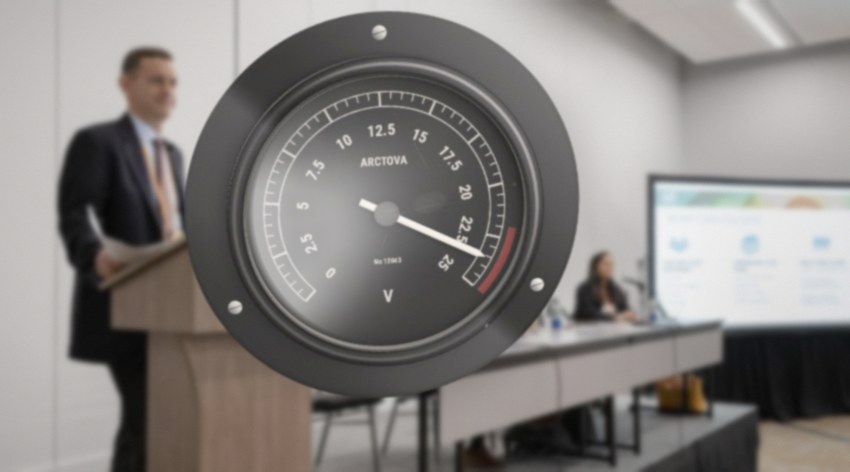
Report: 23.5 (V)
